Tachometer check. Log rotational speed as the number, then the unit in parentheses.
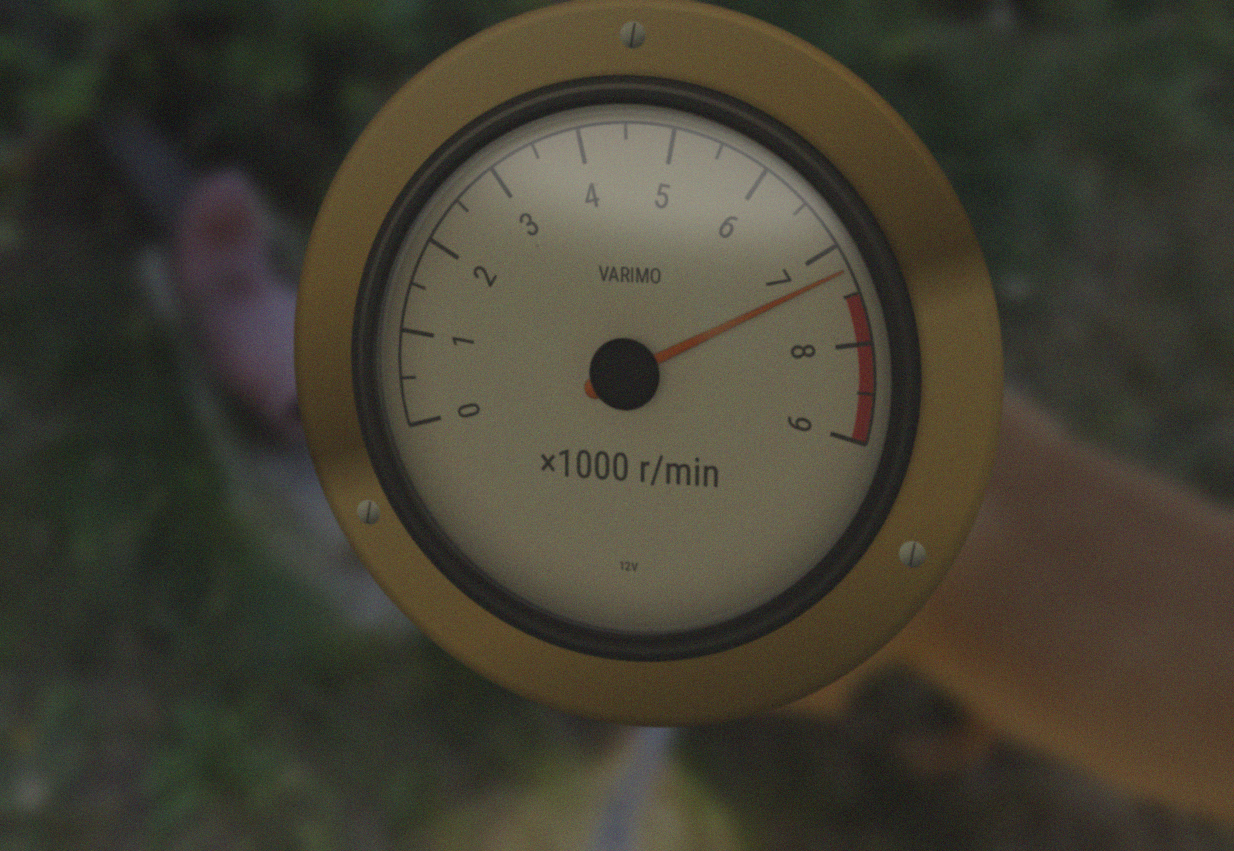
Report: 7250 (rpm)
